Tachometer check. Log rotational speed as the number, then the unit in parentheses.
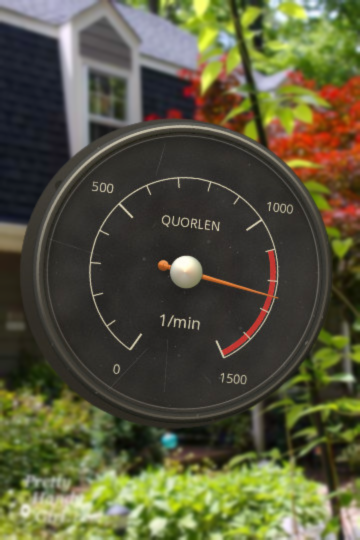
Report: 1250 (rpm)
